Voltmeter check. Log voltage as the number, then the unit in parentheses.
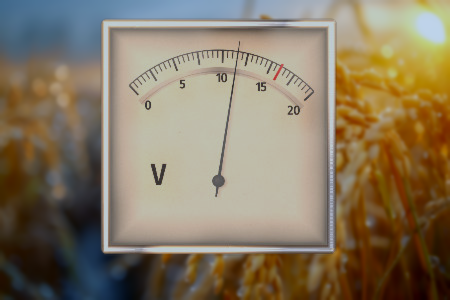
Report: 11.5 (V)
